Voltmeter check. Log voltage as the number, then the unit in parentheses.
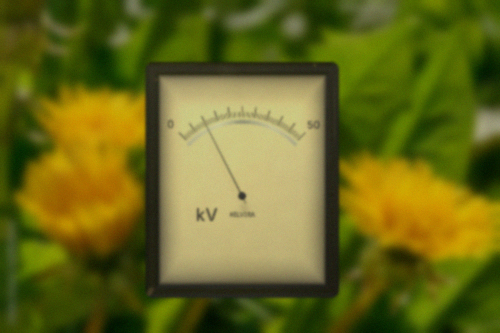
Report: 10 (kV)
